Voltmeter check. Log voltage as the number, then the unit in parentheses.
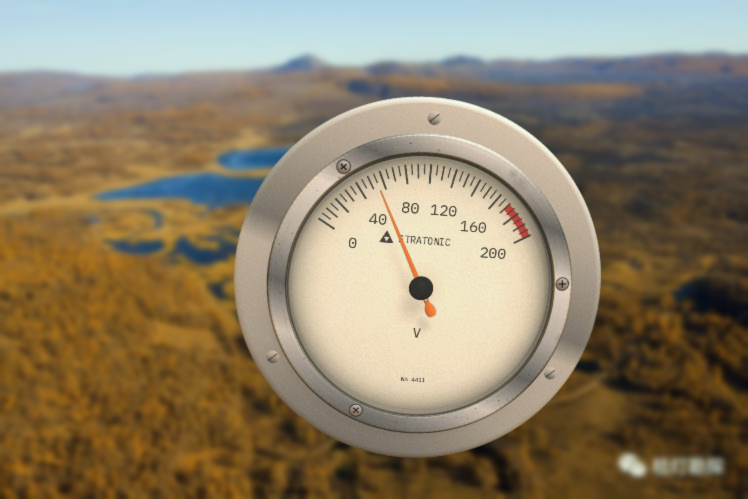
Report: 55 (V)
